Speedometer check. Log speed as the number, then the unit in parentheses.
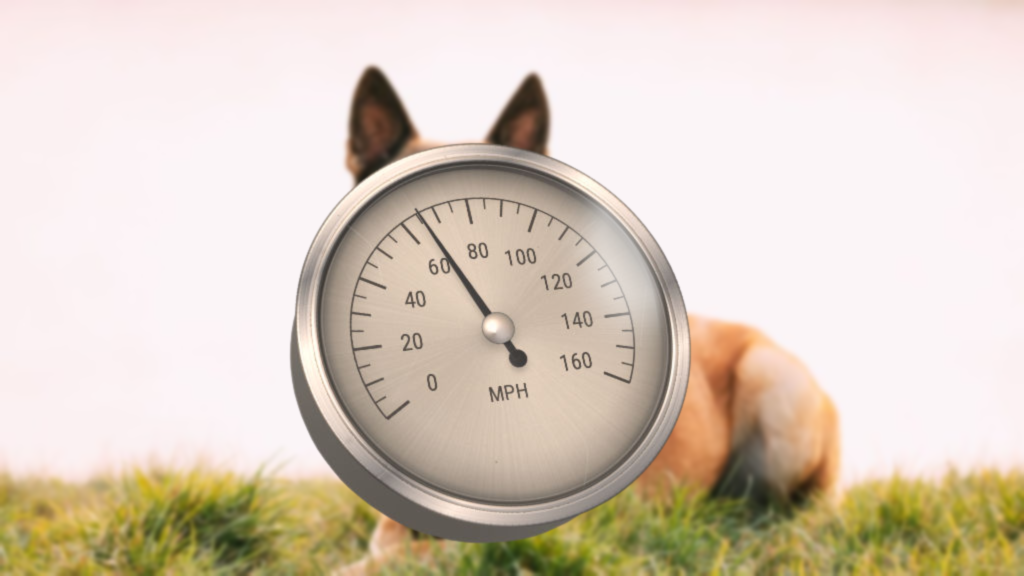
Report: 65 (mph)
